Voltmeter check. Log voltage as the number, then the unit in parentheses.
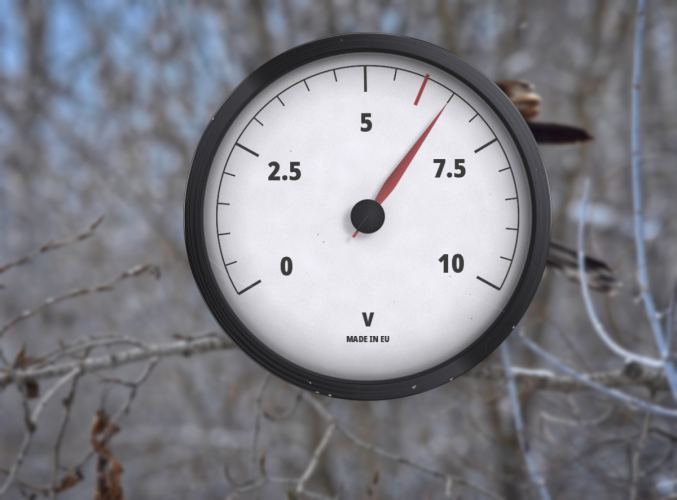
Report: 6.5 (V)
